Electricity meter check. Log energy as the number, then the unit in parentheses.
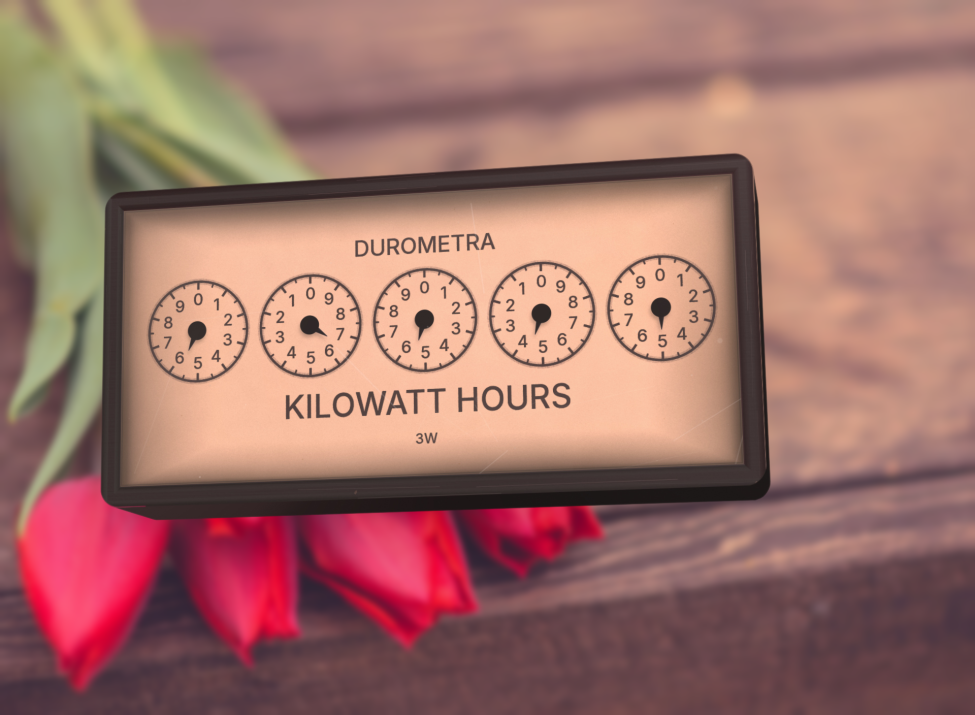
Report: 56545 (kWh)
